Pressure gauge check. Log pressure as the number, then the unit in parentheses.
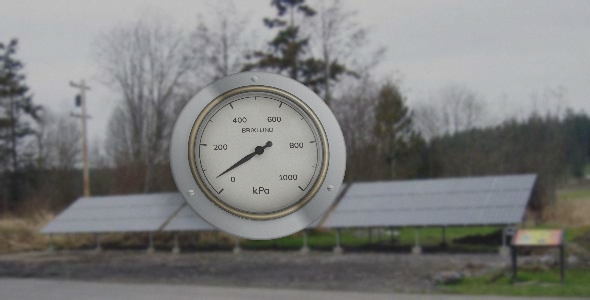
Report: 50 (kPa)
